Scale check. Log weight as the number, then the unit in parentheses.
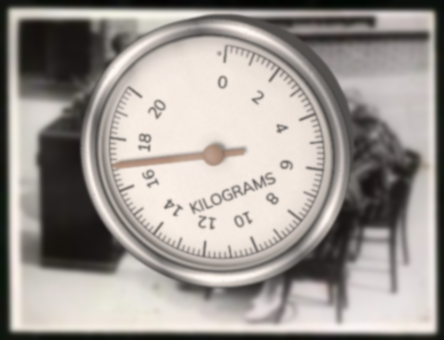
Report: 17 (kg)
